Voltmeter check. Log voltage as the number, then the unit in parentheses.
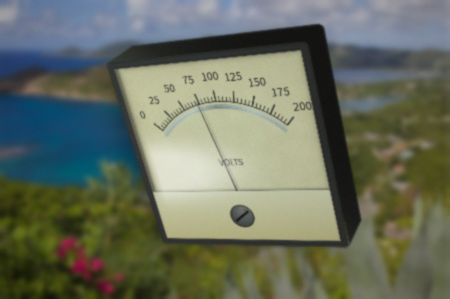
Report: 75 (V)
